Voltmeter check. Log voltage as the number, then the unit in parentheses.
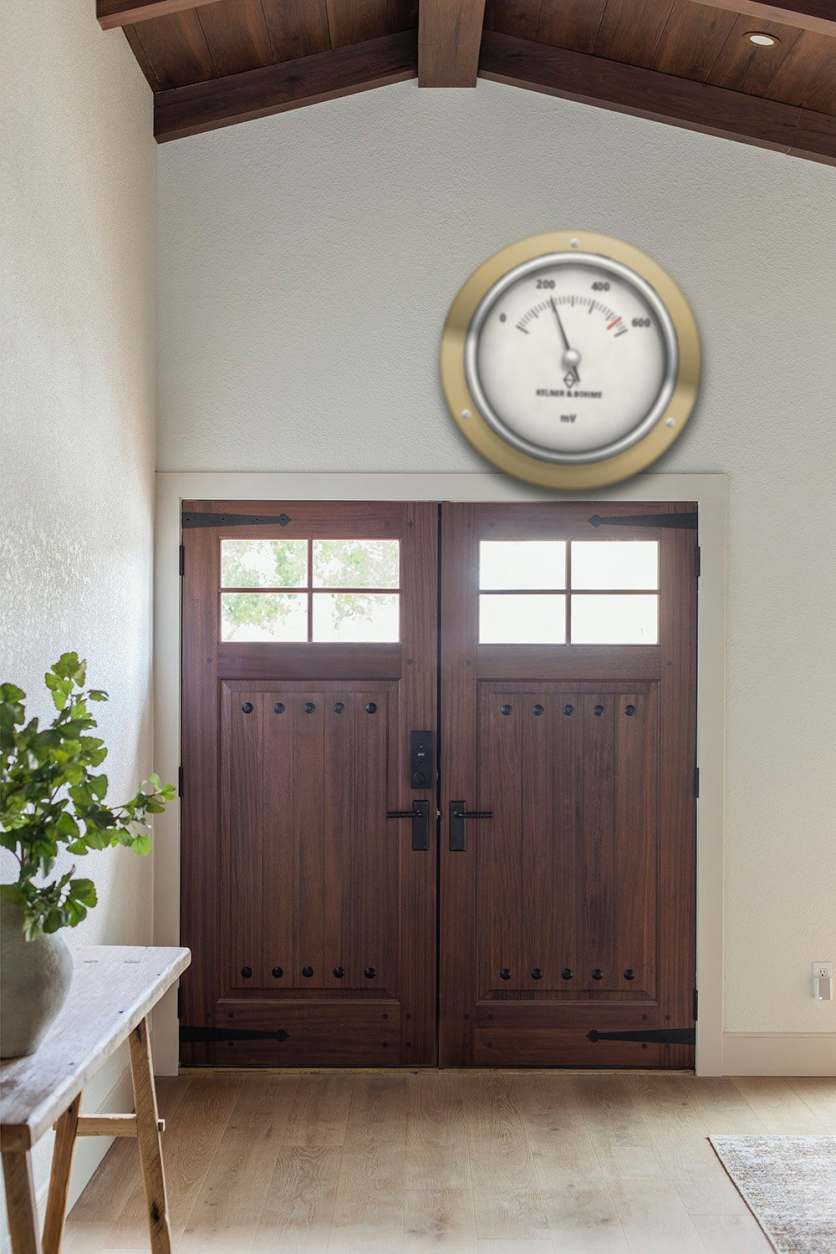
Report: 200 (mV)
